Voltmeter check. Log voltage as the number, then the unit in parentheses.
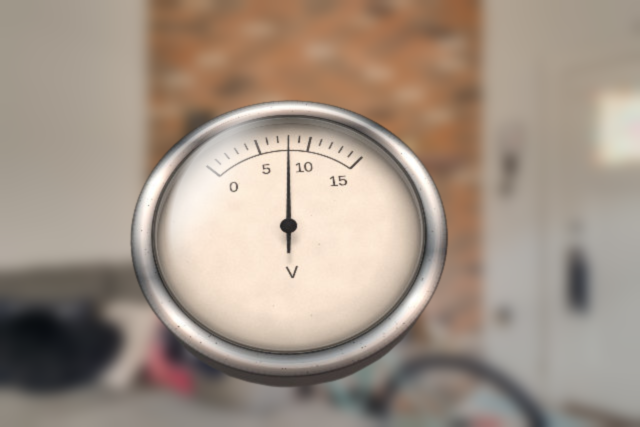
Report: 8 (V)
